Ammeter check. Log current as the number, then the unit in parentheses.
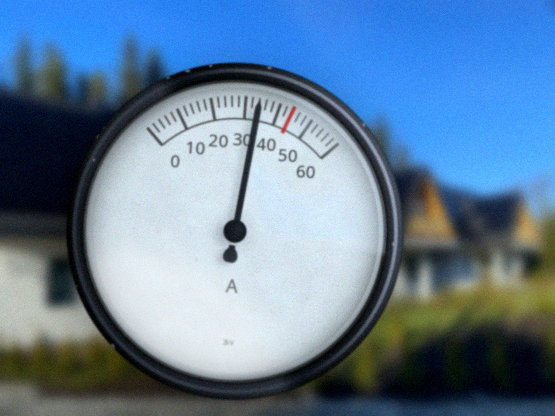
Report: 34 (A)
